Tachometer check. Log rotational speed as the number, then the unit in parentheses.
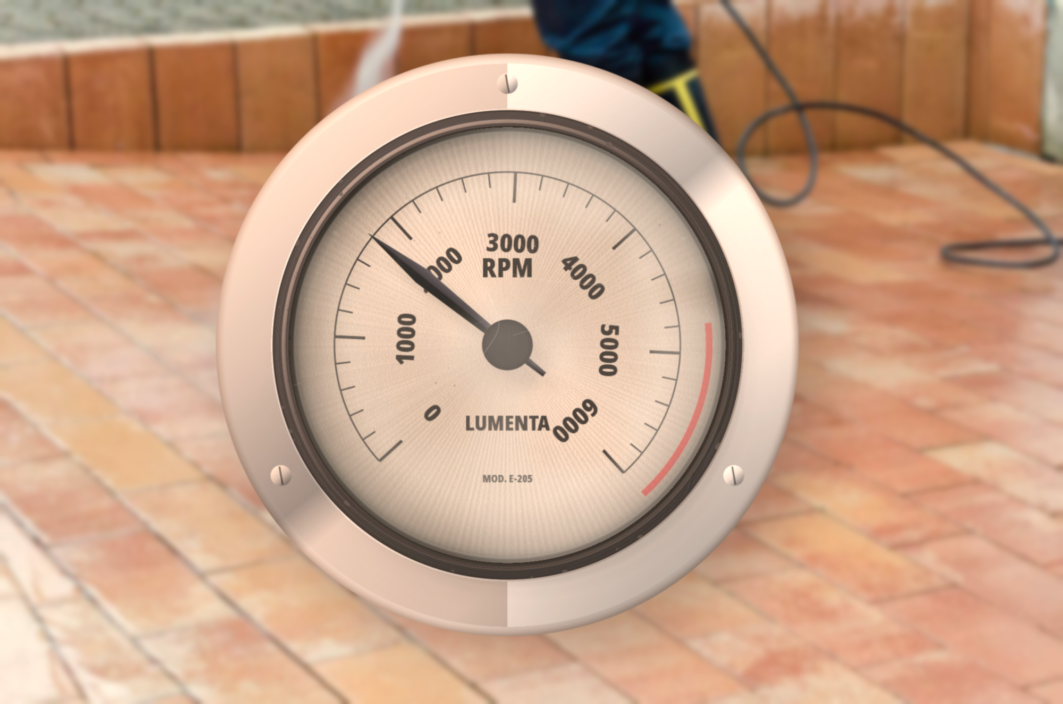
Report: 1800 (rpm)
